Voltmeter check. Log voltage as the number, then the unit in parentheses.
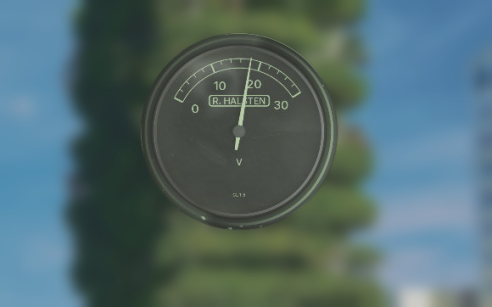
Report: 18 (V)
